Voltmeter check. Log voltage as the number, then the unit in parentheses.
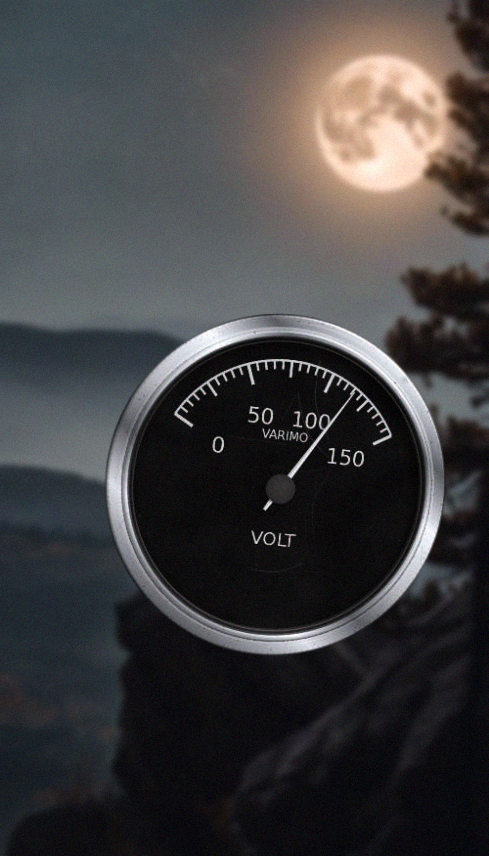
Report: 115 (V)
